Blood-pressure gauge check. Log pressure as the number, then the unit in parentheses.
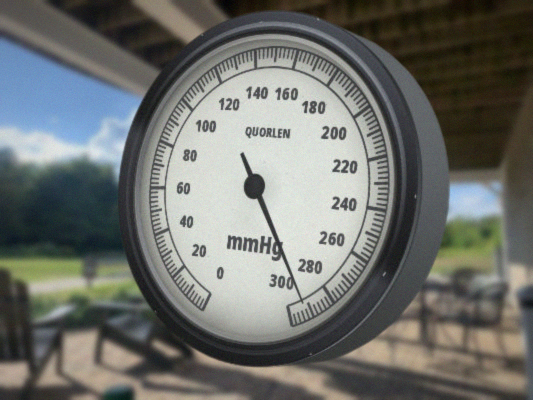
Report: 290 (mmHg)
